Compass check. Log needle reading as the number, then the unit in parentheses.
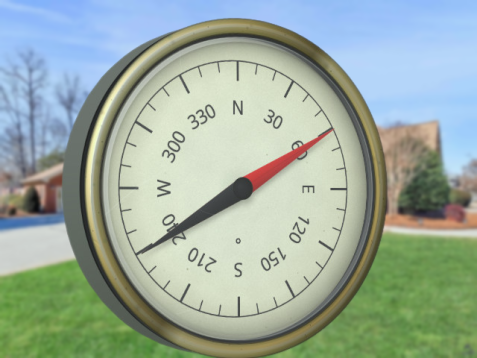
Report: 60 (°)
